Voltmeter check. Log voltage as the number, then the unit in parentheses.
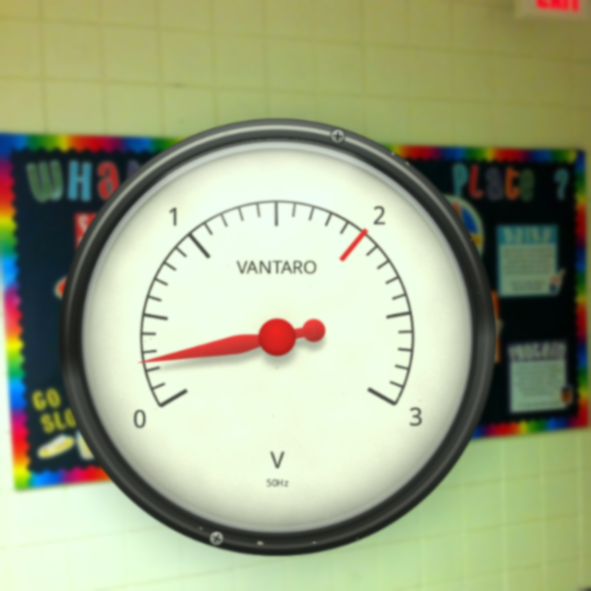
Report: 0.25 (V)
